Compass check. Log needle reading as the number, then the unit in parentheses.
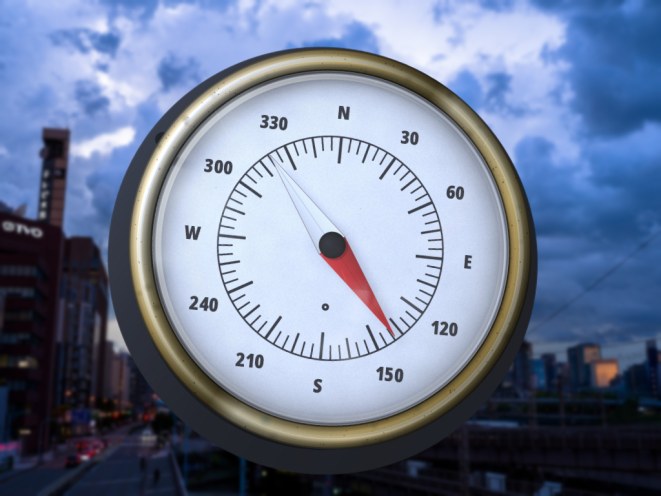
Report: 140 (°)
